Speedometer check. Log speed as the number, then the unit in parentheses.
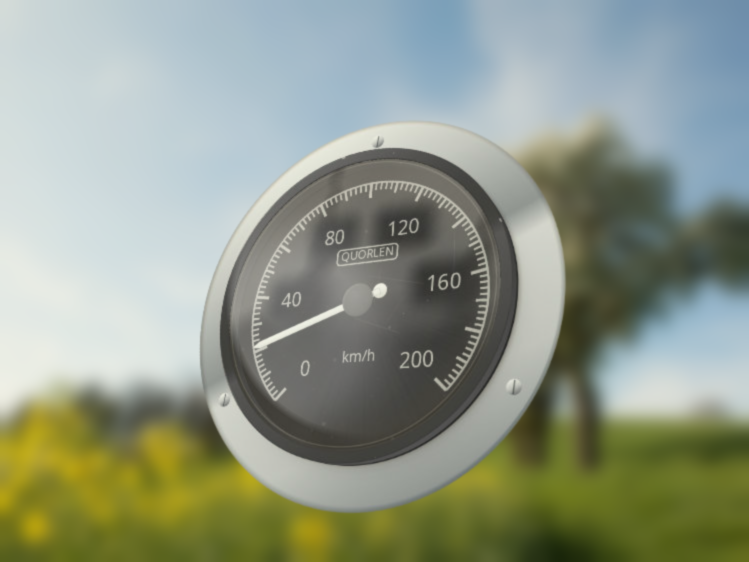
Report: 20 (km/h)
